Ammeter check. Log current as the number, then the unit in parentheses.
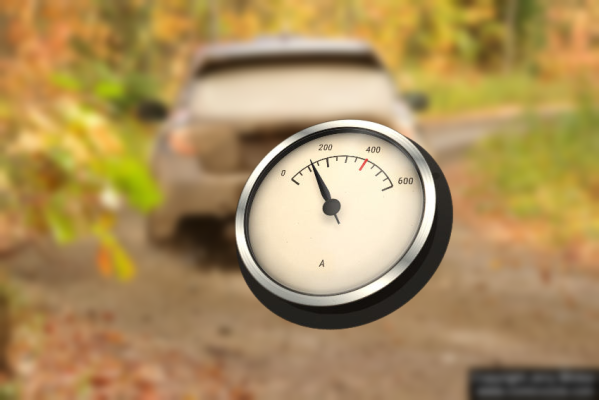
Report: 125 (A)
